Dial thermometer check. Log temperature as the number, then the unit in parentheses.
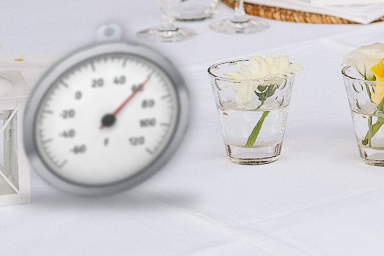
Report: 60 (°F)
